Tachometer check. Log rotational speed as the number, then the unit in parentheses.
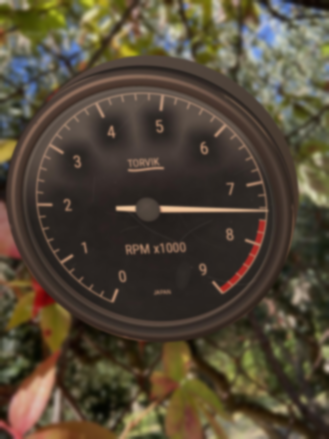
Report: 7400 (rpm)
